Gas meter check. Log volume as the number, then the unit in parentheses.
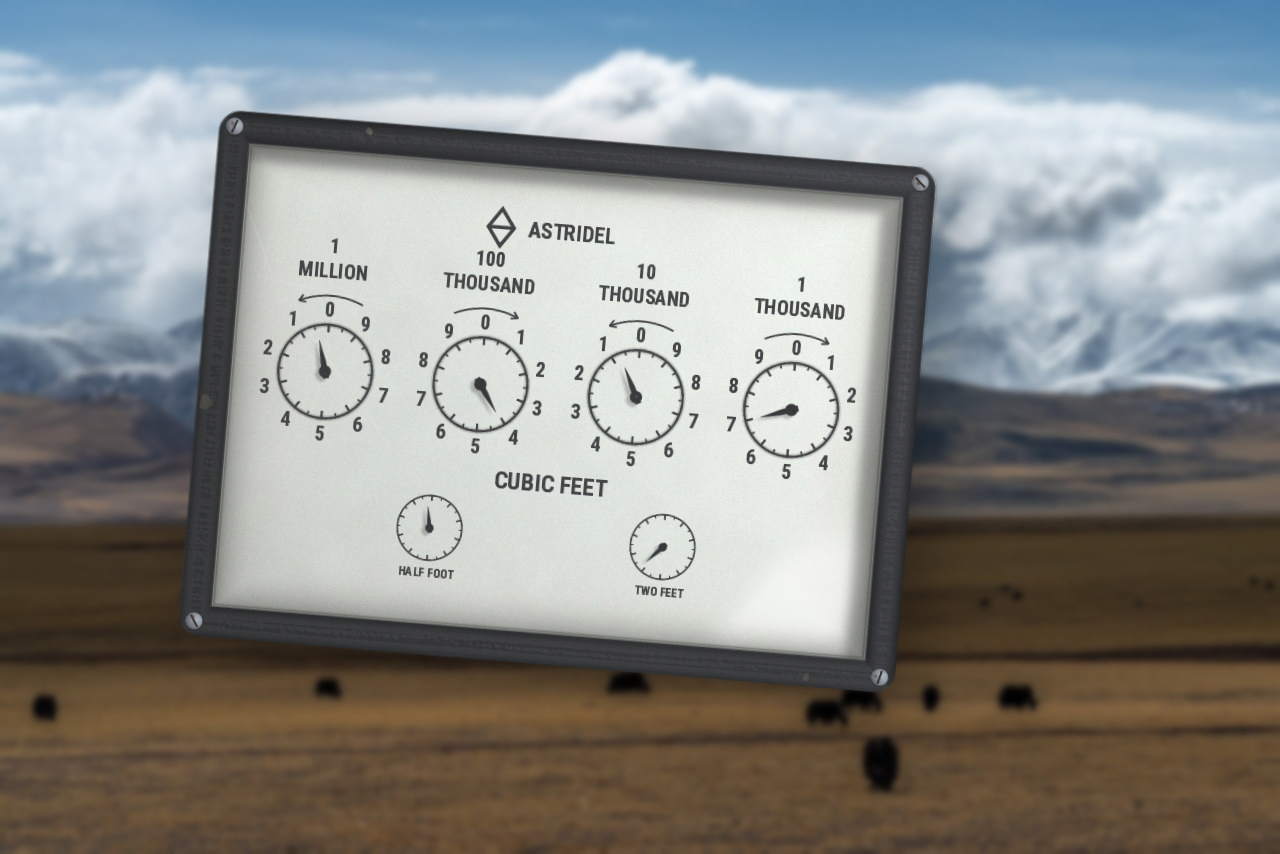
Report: 40700 (ft³)
